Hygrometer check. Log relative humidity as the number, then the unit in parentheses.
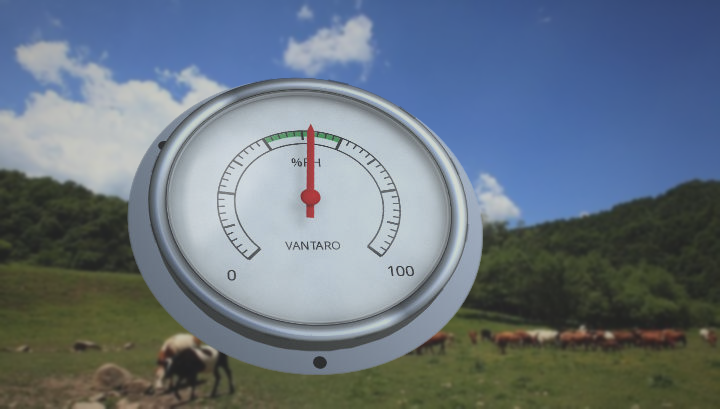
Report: 52 (%)
